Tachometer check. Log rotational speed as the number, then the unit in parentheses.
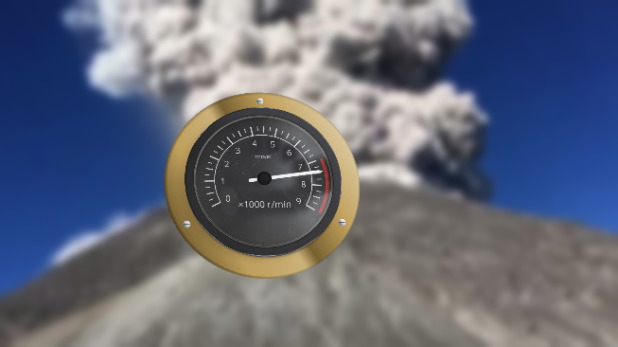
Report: 7500 (rpm)
